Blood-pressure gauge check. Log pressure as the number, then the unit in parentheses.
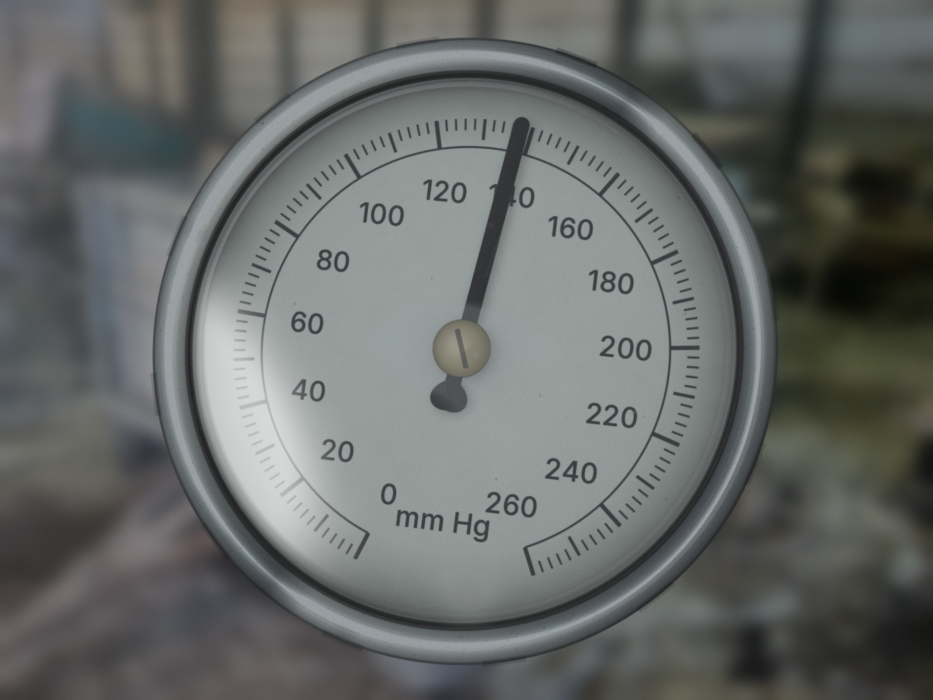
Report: 138 (mmHg)
